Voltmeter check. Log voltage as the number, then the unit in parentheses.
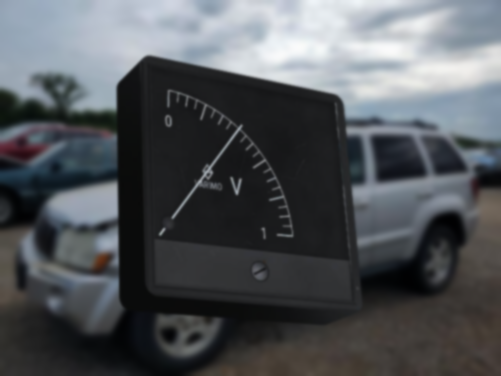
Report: 0.4 (V)
